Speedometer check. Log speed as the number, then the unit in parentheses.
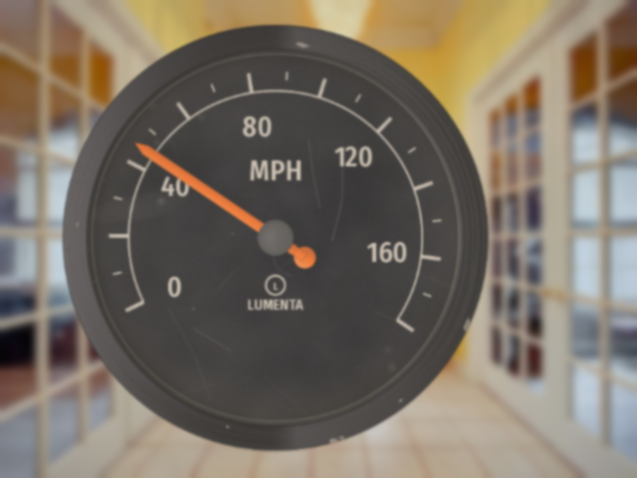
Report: 45 (mph)
